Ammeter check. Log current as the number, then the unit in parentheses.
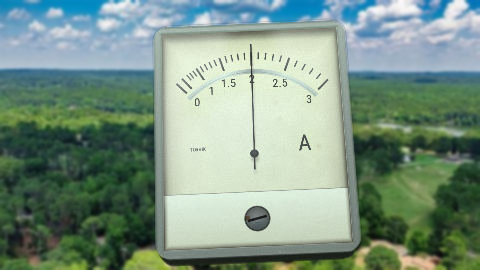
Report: 2 (A)
